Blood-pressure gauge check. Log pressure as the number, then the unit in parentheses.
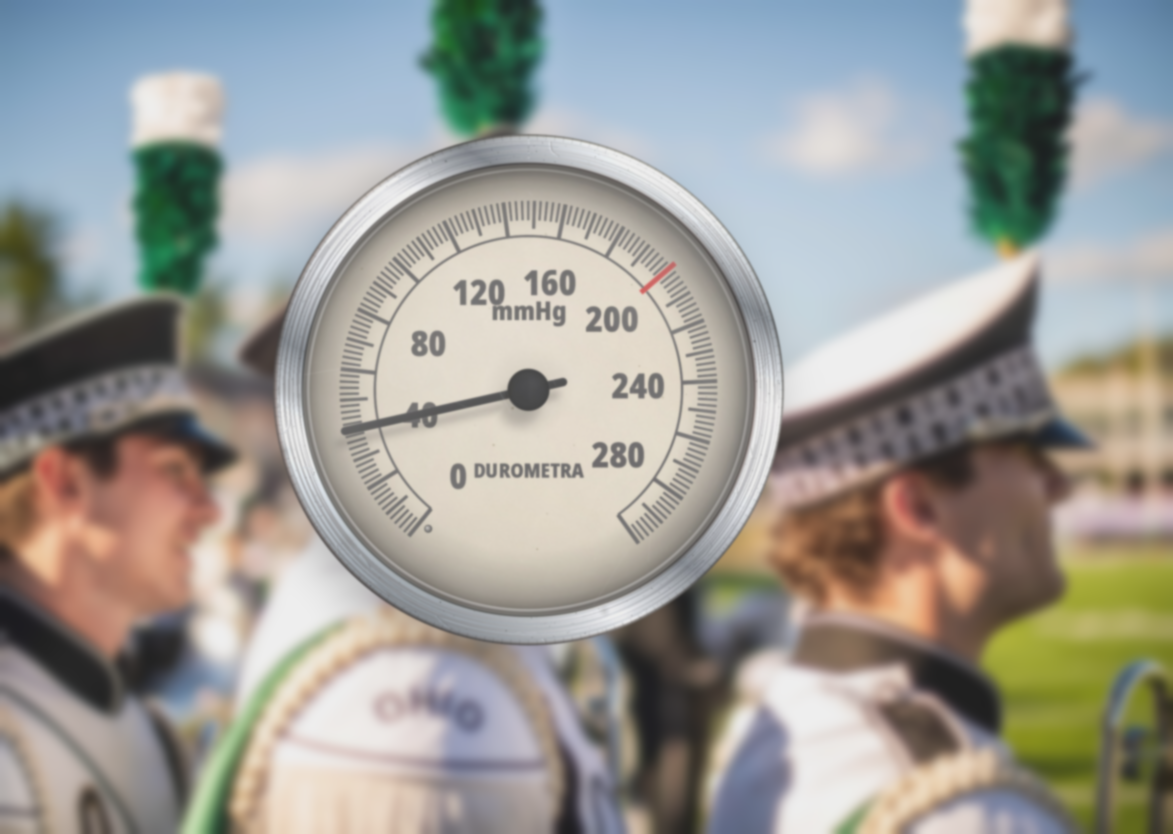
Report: 40 (mmHg)
